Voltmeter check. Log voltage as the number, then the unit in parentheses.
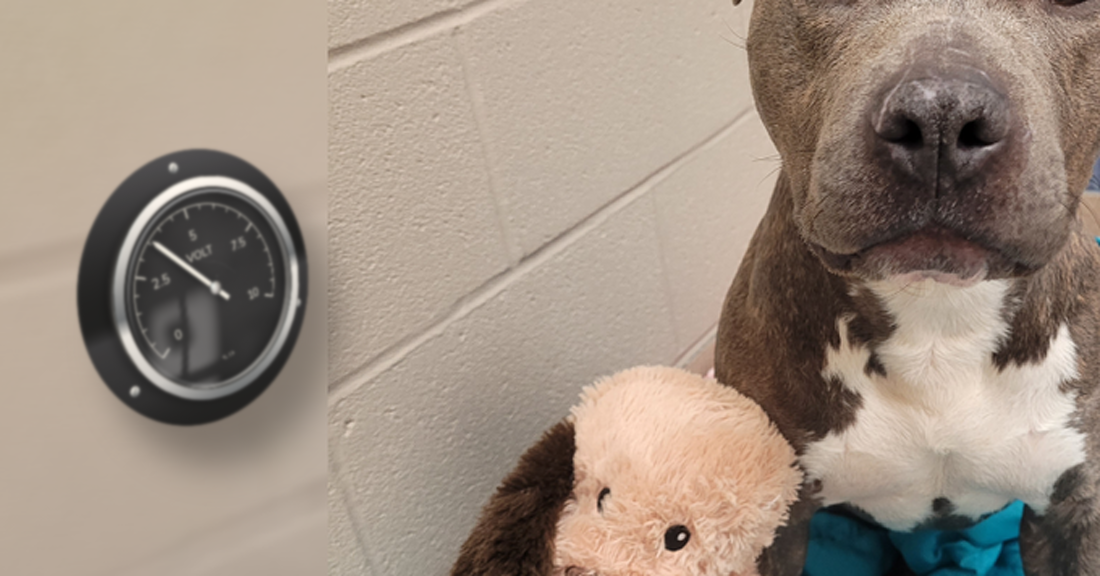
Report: 3.5 (V)
